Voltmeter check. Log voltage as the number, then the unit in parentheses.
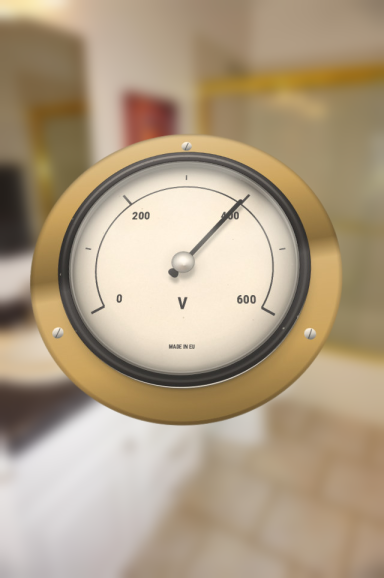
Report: 400 (V)
